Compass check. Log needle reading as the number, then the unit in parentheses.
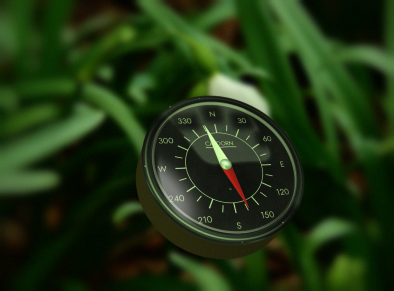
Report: 165 (°)
